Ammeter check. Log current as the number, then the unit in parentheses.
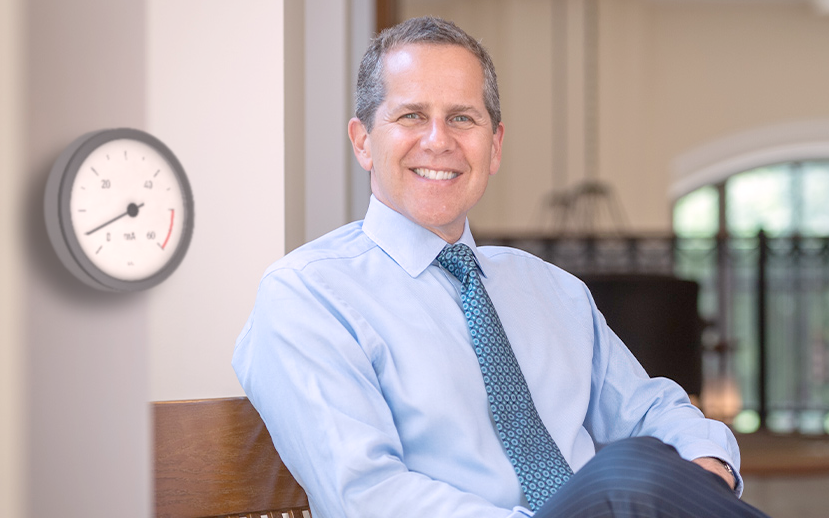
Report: 5 (mA)
